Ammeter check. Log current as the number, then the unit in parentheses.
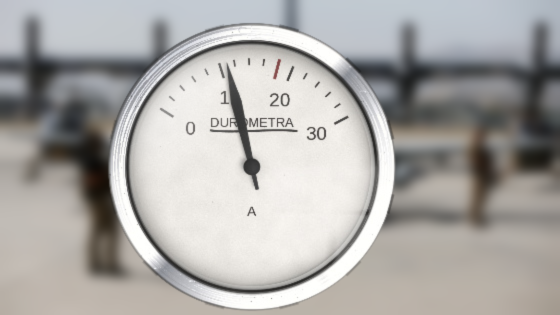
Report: 11 (A)
